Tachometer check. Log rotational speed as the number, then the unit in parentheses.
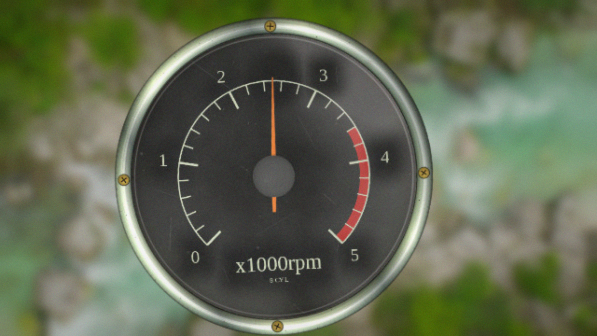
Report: 2500 (rpm)
